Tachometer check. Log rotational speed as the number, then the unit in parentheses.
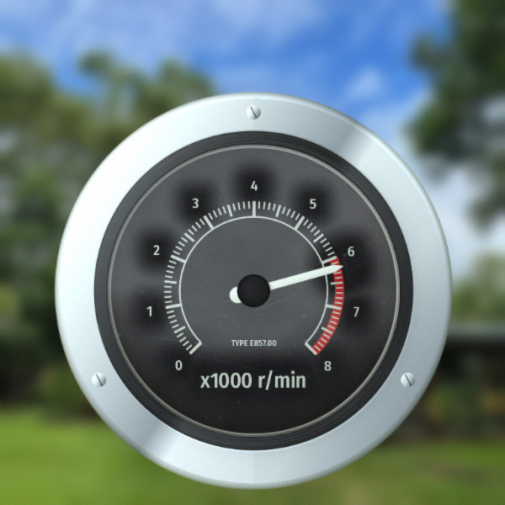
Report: 6200 (rpm)
